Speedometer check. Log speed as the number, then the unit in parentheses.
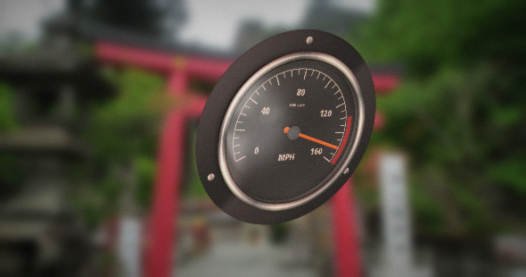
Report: 150 (mph)
